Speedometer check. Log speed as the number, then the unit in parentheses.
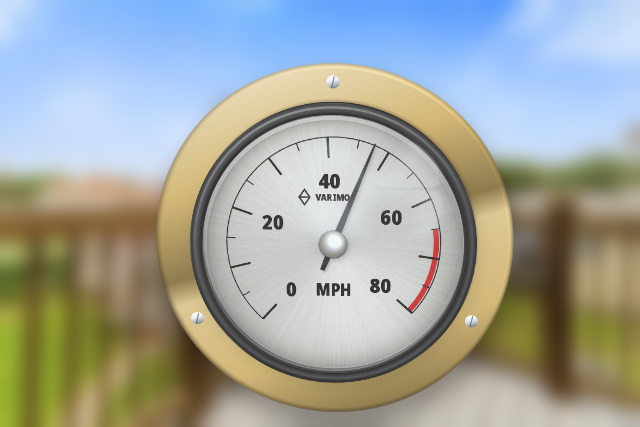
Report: 47.5 (mph)
